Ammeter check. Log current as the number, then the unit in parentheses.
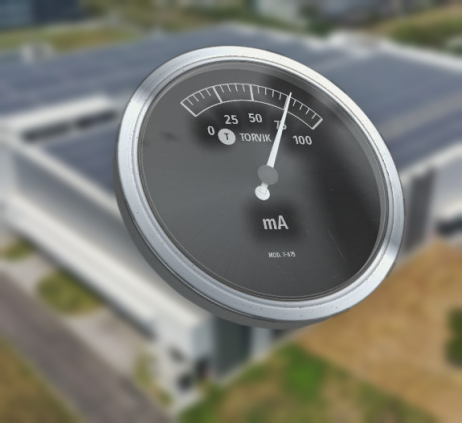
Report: 75 (mA)
